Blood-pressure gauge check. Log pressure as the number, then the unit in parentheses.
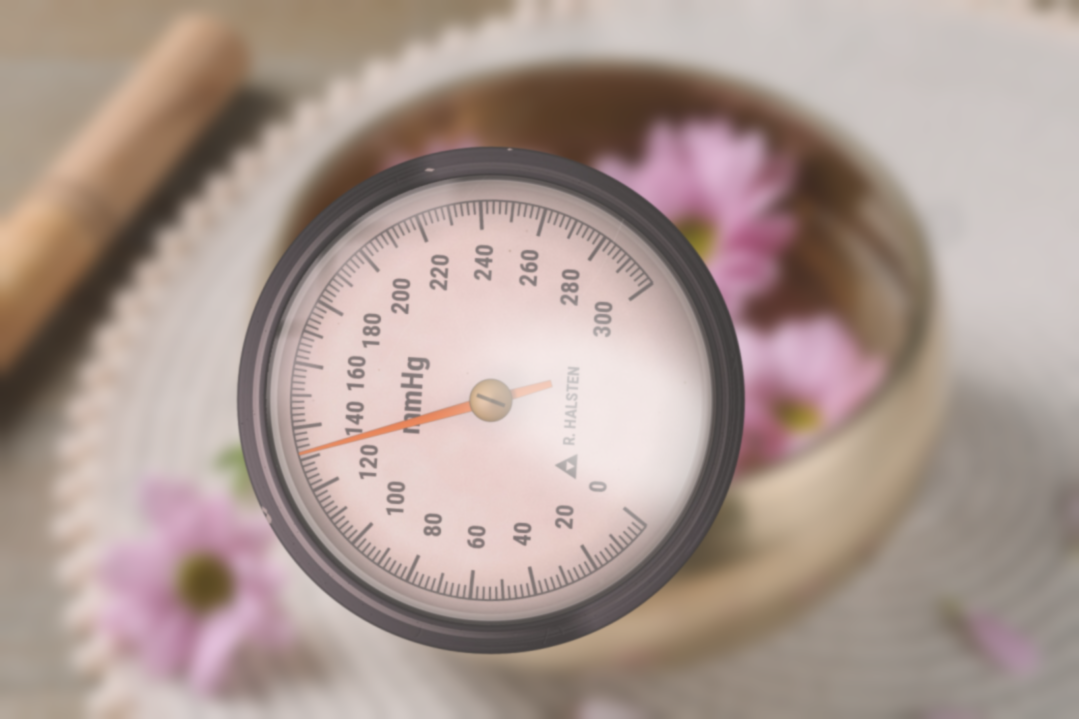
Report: 132 (mmHg)
